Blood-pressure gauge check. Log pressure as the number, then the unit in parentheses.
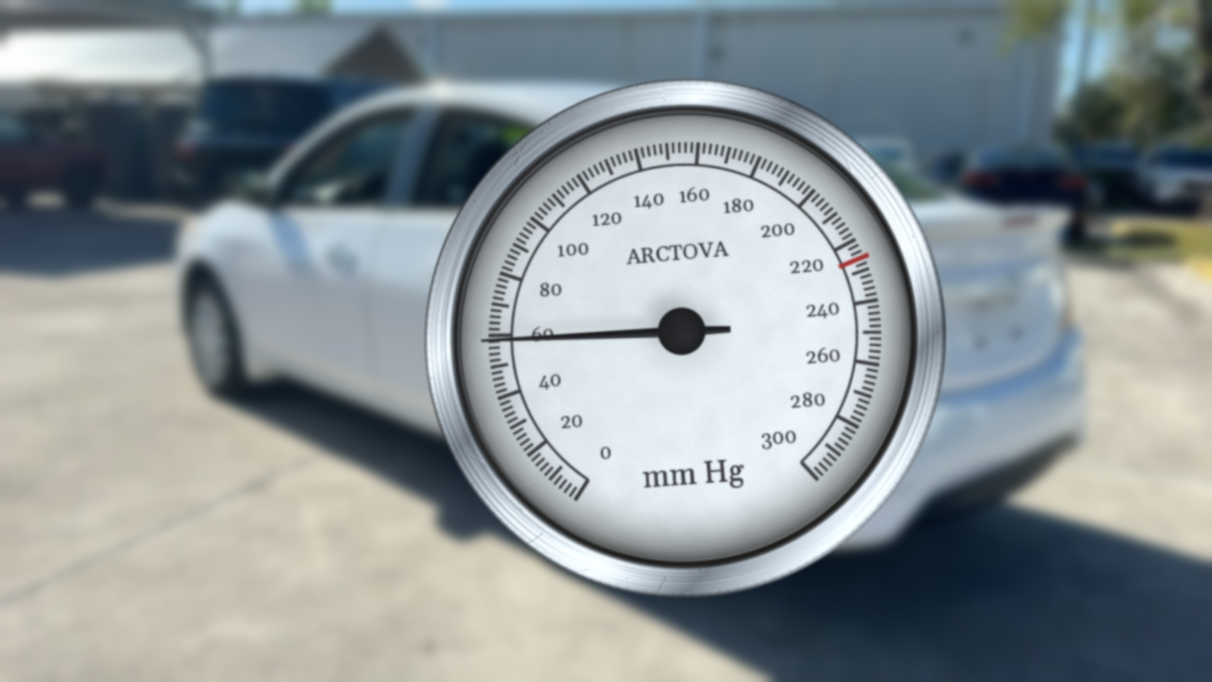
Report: 58 (mmHg)
